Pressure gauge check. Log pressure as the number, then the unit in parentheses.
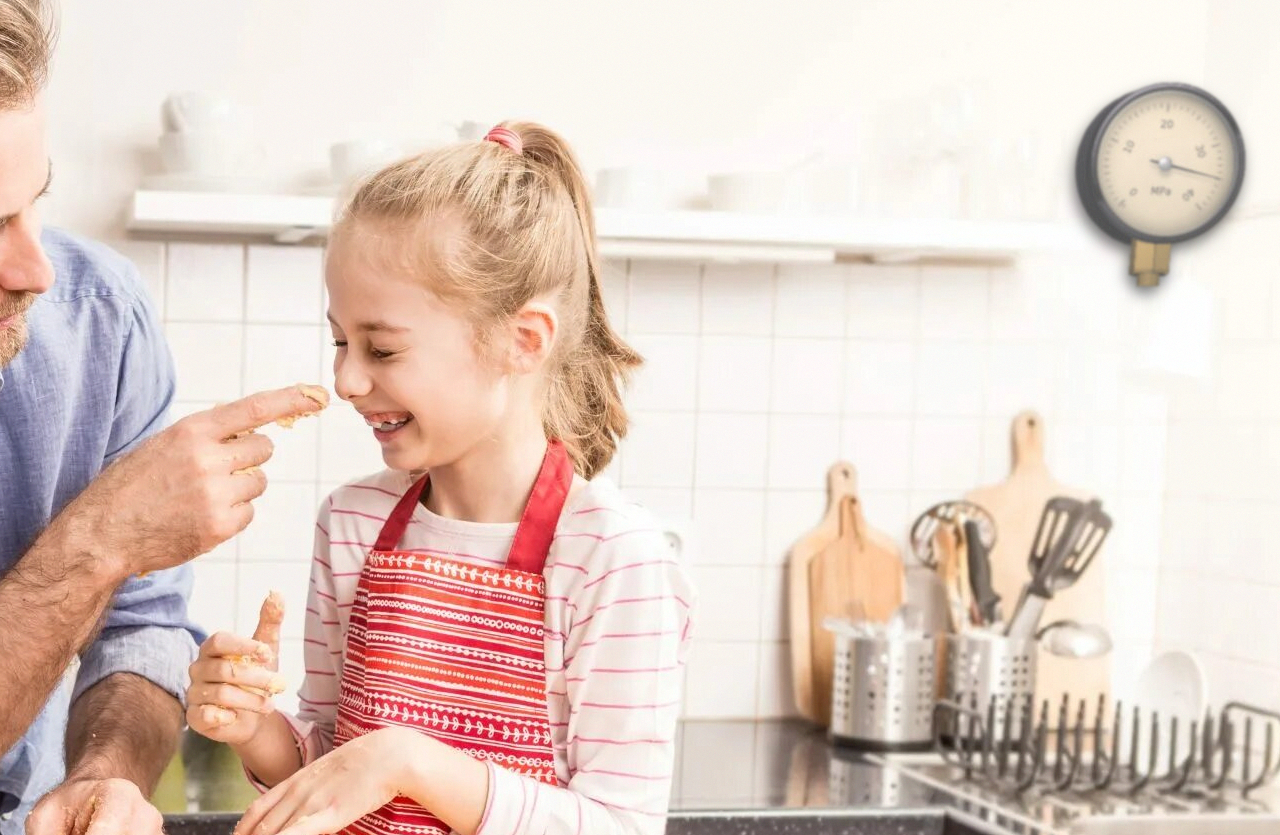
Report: 35 (MPa)
